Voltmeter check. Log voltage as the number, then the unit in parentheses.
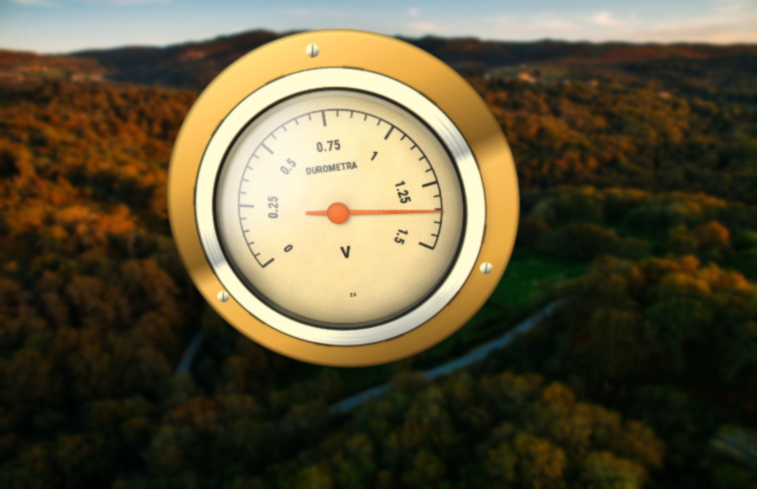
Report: 1.35 (V)
